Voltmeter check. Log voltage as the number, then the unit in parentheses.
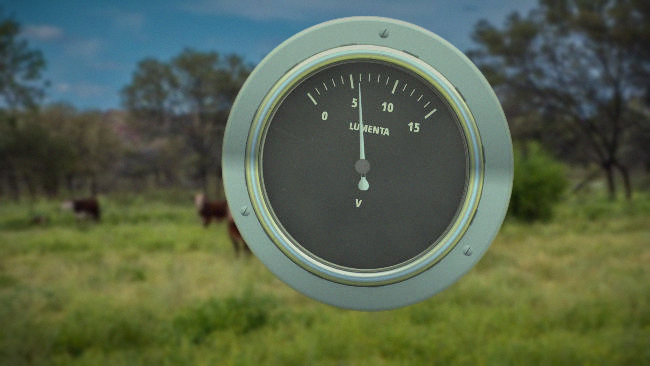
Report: 6 (V)
